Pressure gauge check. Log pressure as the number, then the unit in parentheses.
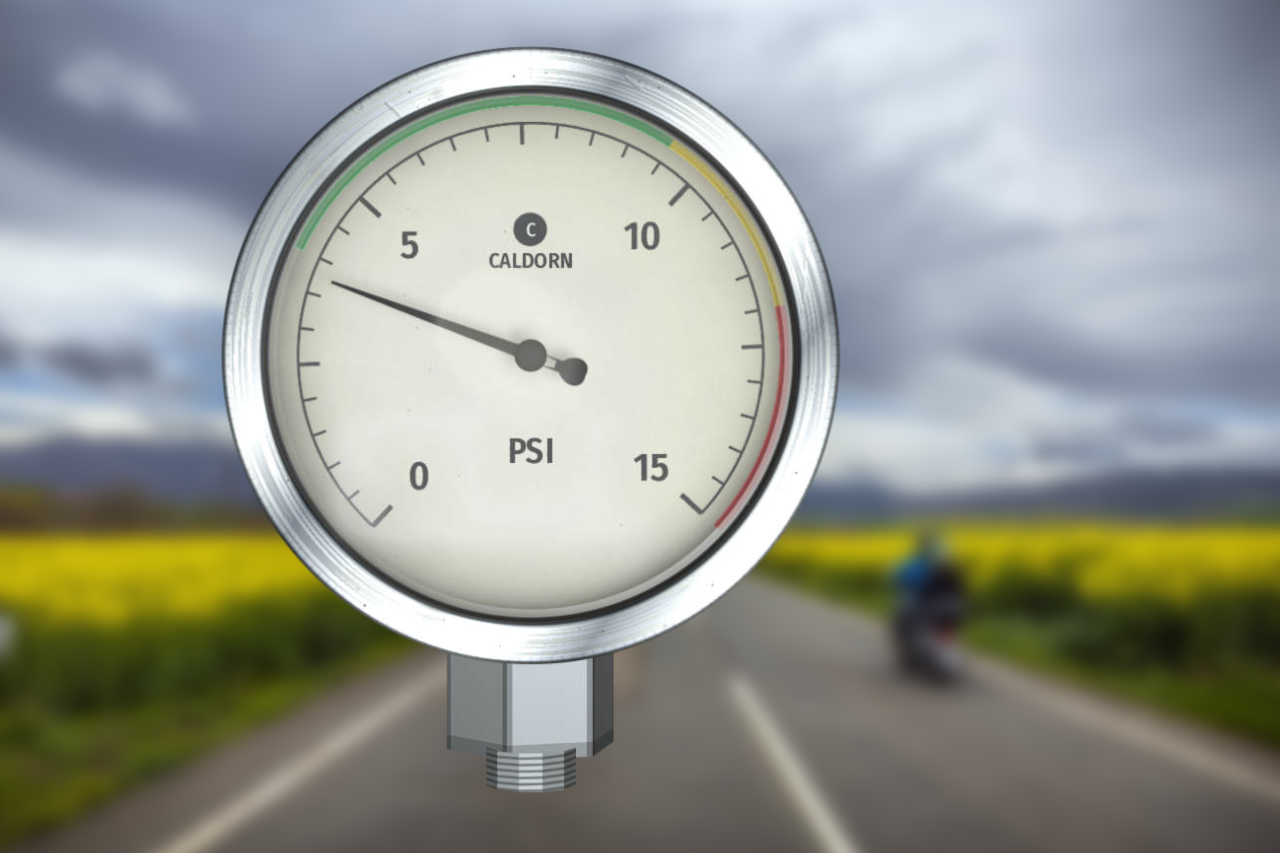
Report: 3.75 (psi)
